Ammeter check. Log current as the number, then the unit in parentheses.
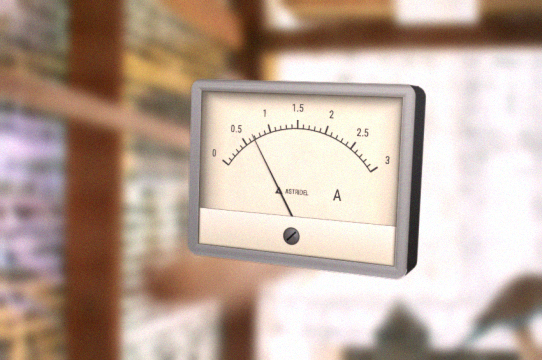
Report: 0.7 (A)
